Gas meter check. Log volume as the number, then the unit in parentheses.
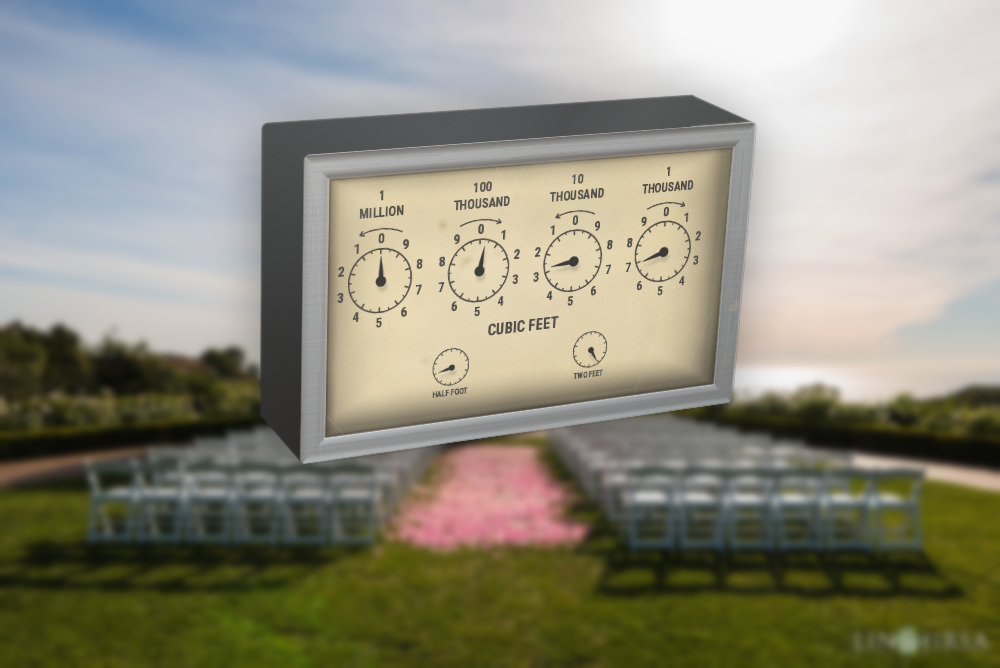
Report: 2700 (ft³)
